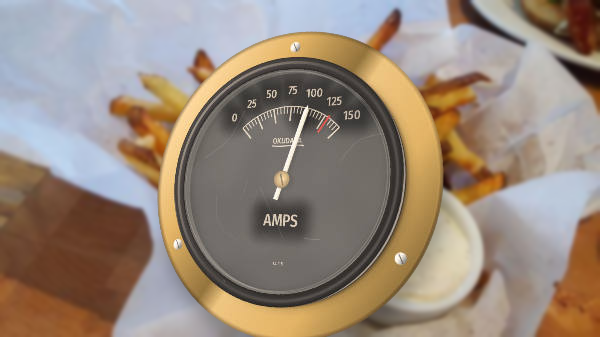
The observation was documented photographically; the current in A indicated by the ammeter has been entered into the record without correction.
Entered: 100 A
